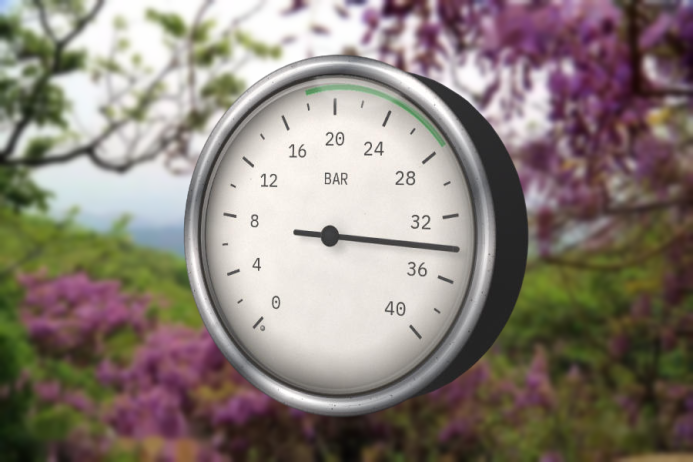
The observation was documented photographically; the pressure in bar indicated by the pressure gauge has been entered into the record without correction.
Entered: 34 bar
